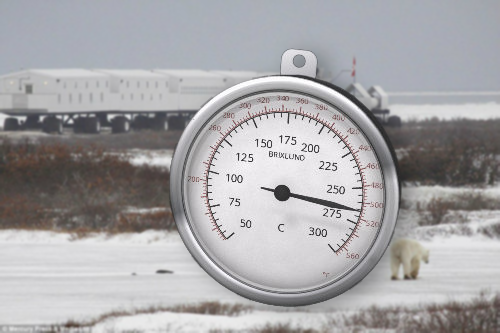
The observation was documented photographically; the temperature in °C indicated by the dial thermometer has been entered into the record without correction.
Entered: 265 °C
